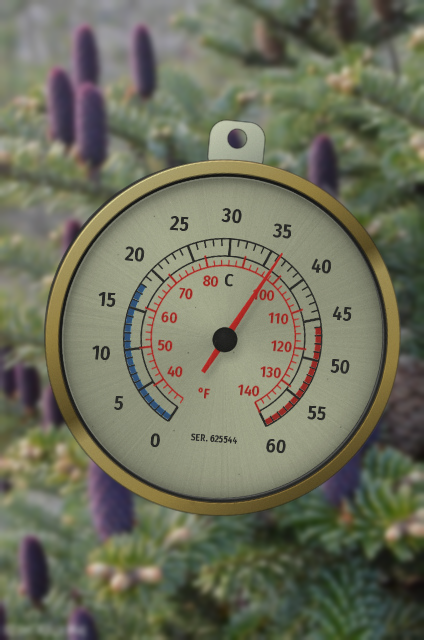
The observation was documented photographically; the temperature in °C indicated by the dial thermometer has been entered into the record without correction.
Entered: 36 °C
